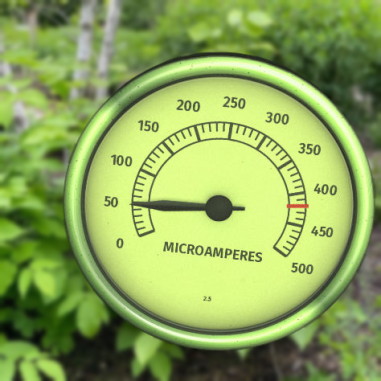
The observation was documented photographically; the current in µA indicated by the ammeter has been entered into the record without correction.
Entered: 50 µA
